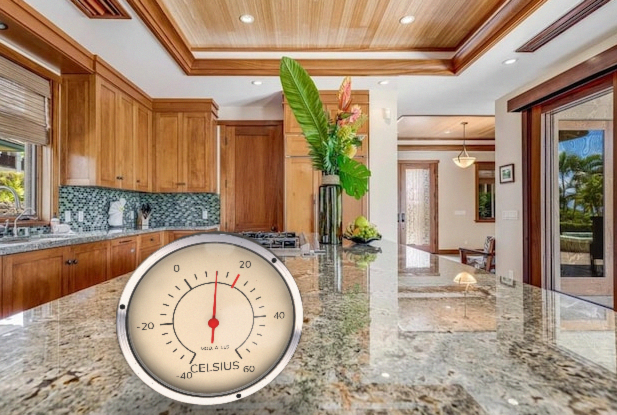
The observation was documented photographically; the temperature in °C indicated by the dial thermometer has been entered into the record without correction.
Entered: 12 °C
